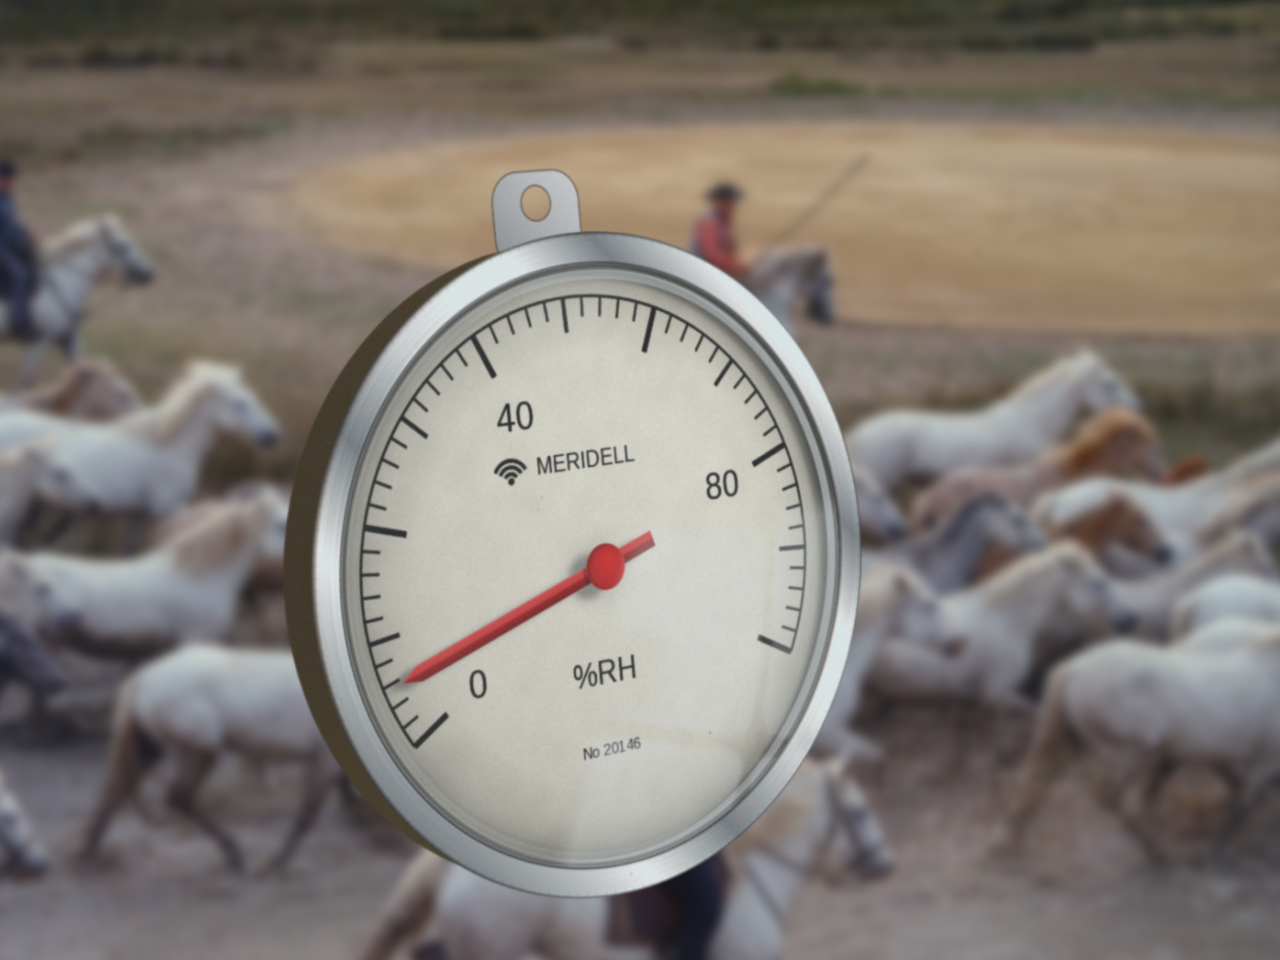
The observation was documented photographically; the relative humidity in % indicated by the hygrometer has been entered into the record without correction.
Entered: 6 %
